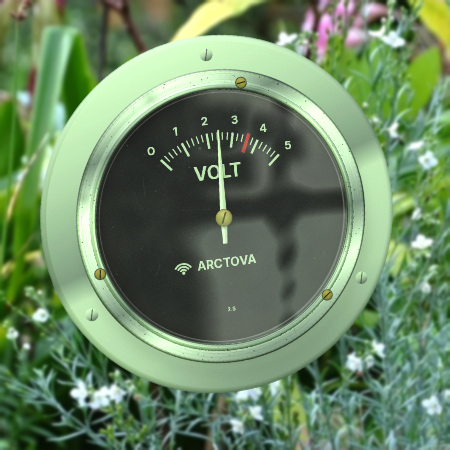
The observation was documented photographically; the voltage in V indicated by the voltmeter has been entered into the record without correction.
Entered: 2.4 V
